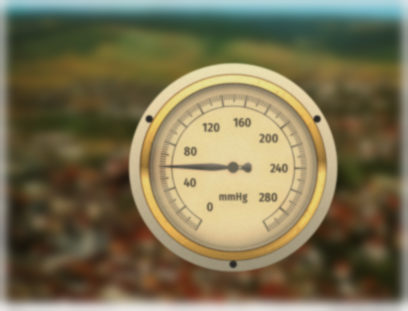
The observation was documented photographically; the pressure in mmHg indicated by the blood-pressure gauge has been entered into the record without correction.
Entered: 60 mmHg
